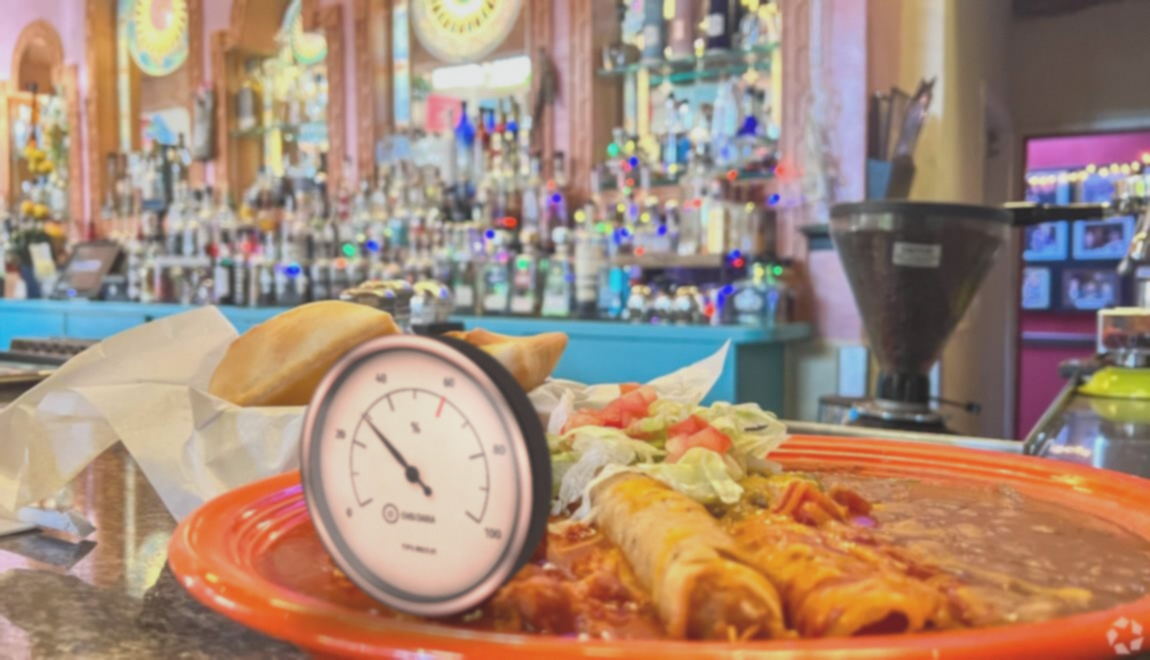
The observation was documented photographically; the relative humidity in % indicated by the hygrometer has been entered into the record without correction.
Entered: 30 %
